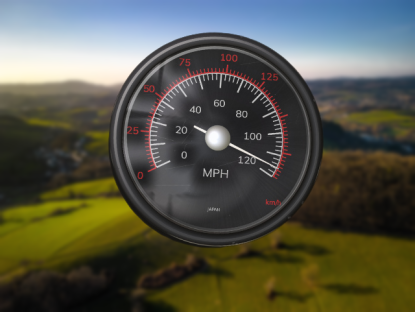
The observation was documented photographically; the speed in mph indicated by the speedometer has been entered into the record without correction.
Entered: 116 mph
